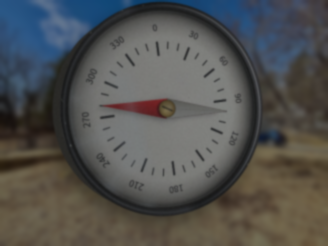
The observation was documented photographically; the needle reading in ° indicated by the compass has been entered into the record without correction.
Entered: 280 °
